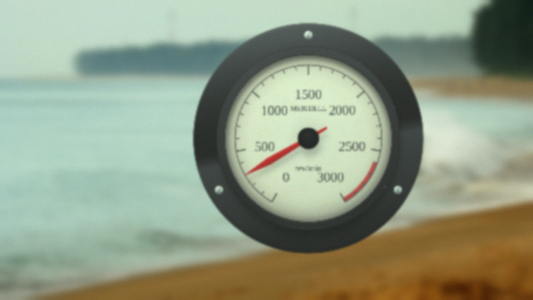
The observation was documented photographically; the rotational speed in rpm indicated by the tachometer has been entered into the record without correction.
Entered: 300 rpm
